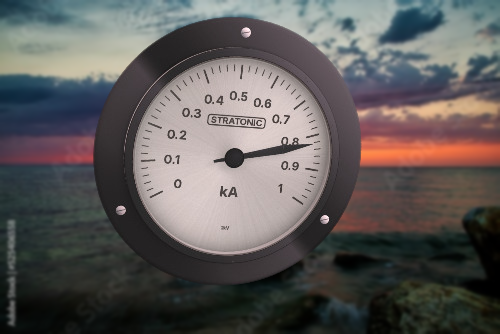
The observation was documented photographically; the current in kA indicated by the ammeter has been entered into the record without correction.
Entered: 0.82 kA
